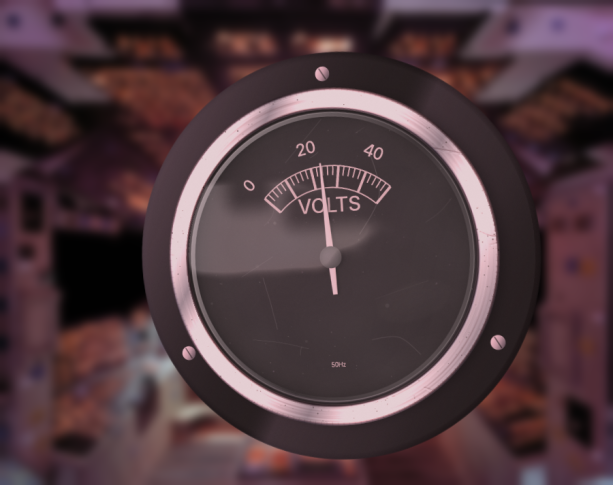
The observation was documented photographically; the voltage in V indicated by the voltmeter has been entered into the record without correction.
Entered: 24 V
